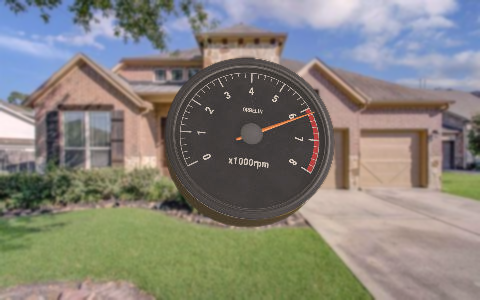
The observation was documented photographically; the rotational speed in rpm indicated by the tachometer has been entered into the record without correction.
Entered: 6200 rpm
